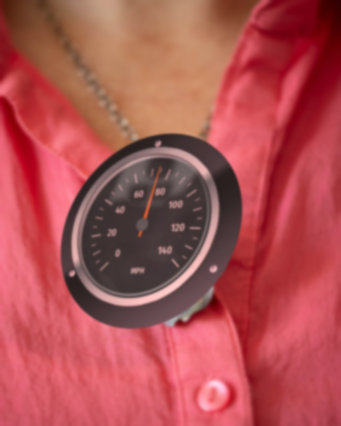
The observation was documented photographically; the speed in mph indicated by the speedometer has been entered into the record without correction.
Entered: 75 mph
